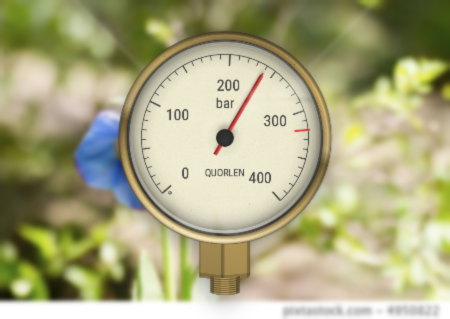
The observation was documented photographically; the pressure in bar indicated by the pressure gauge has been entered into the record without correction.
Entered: 240 bar
